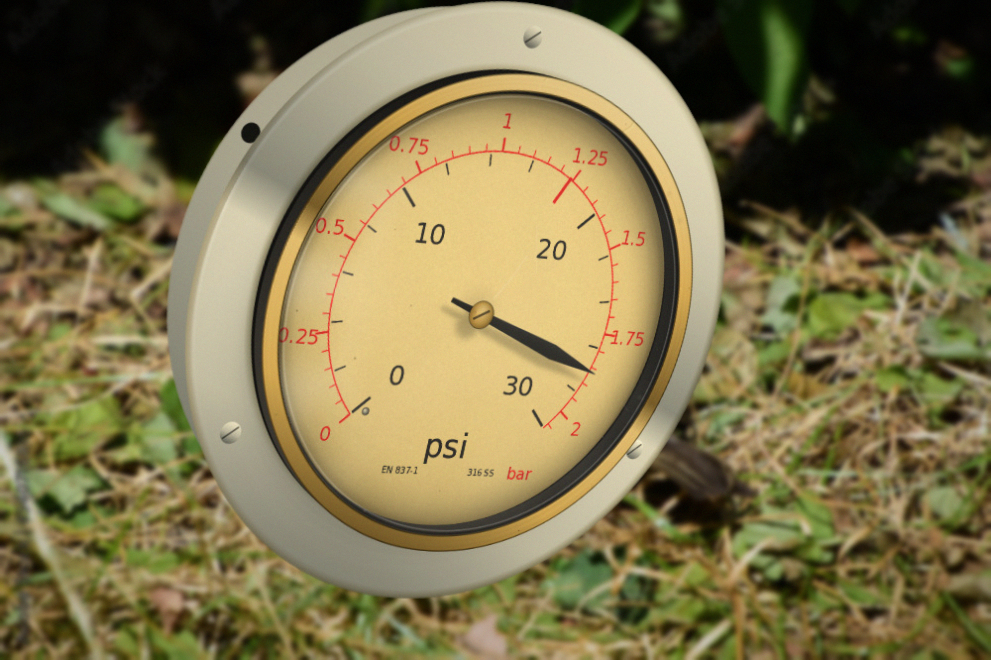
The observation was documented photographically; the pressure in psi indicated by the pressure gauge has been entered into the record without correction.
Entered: 27 psi
